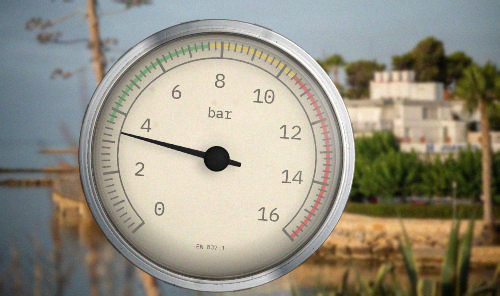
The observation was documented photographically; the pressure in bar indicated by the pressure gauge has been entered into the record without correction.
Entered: 3.4 bar
